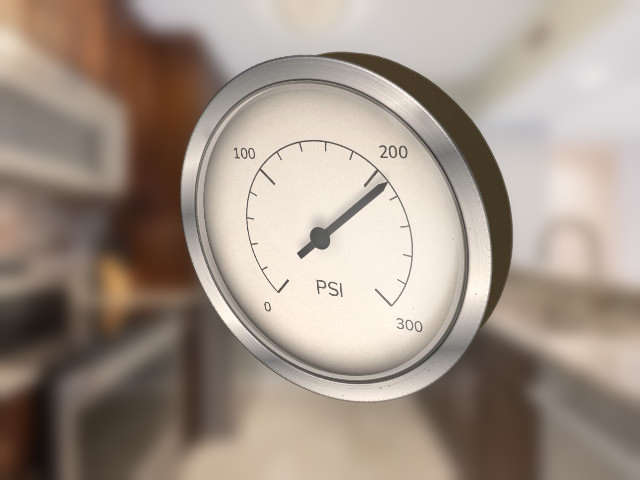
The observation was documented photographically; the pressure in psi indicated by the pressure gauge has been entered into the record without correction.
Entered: 210 psi
